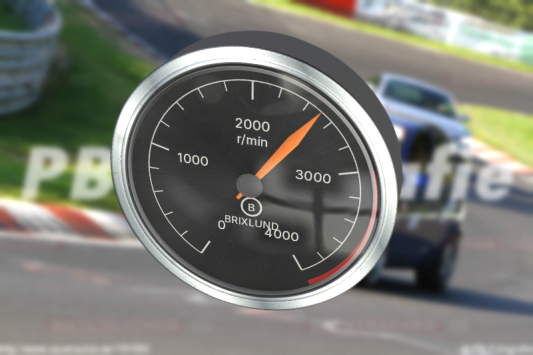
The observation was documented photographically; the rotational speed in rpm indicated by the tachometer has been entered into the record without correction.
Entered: 2500 rpm
